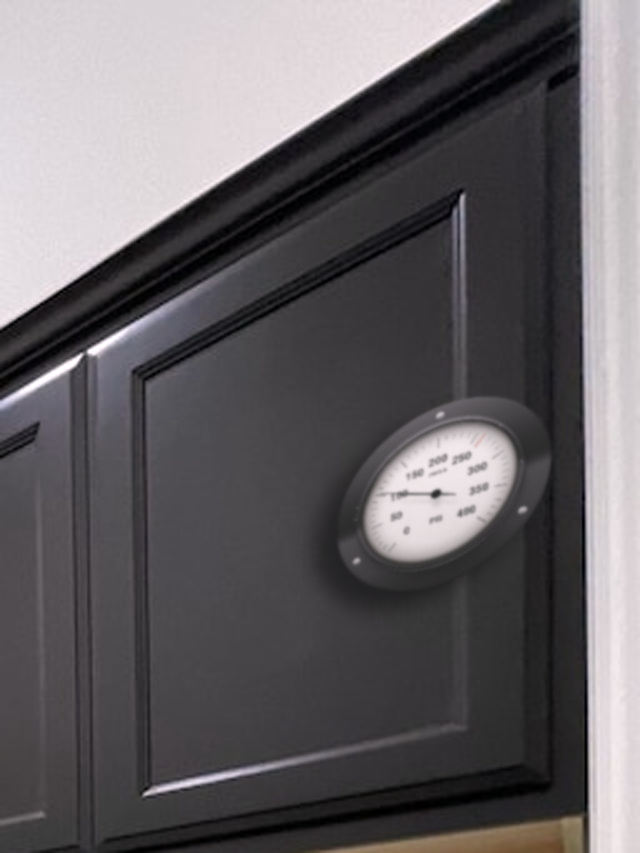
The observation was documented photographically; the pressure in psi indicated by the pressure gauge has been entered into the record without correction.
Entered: 100 psi
